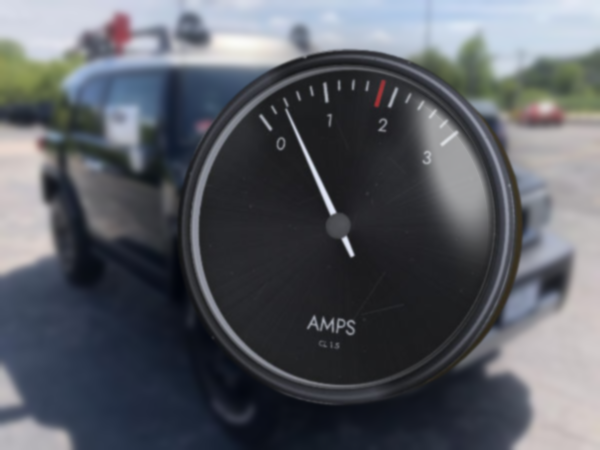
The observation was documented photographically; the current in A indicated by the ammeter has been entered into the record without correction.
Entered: 0.4 A
